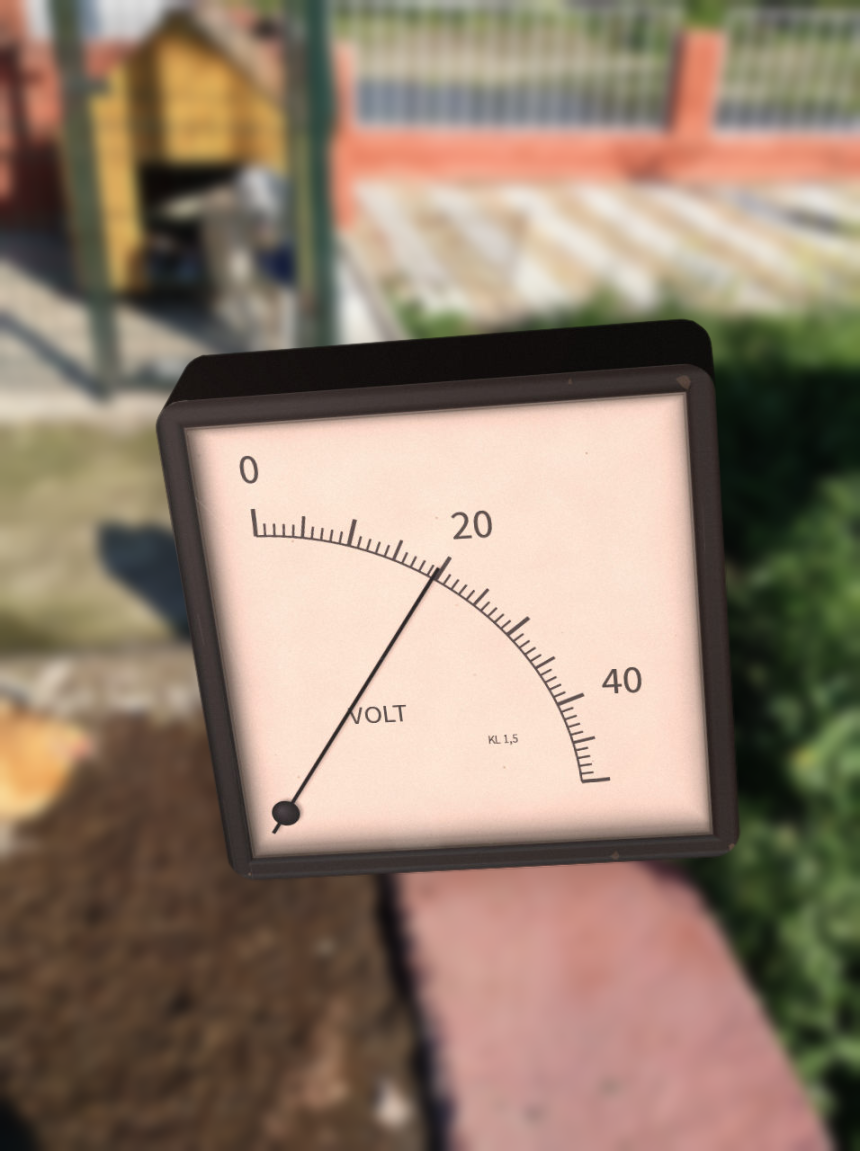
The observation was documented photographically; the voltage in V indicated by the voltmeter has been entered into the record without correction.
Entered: 19.5 V
